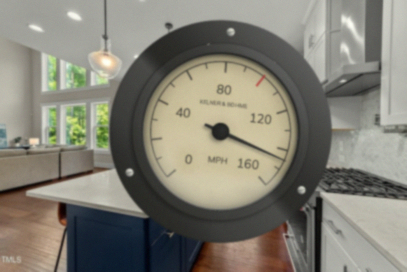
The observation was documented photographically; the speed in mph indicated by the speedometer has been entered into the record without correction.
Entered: 145 mph
